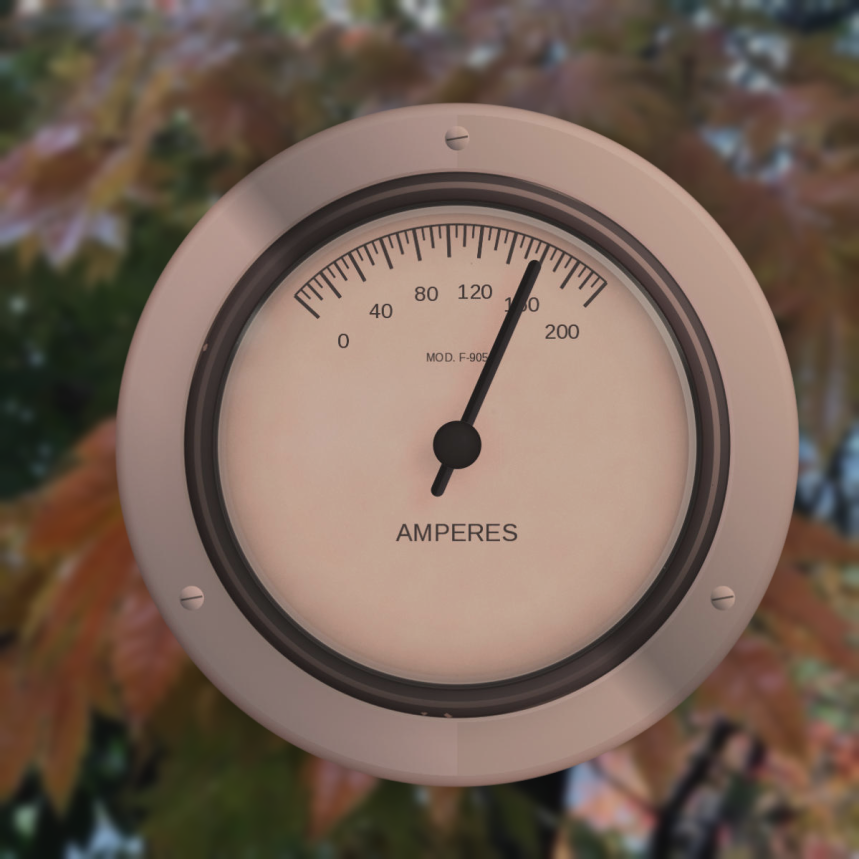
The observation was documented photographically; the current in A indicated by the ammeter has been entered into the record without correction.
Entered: 157.5 A
